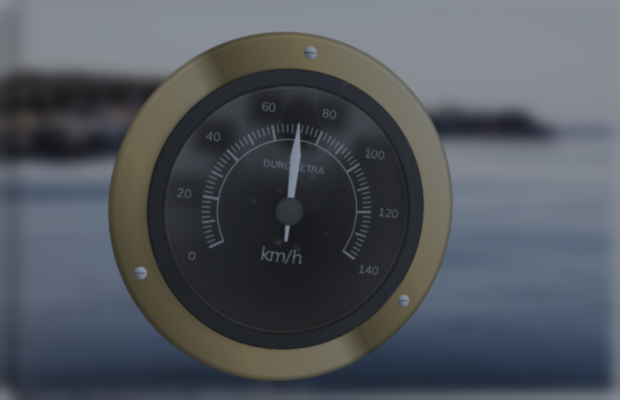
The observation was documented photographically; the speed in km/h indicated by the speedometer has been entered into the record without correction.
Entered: 70 km/h
